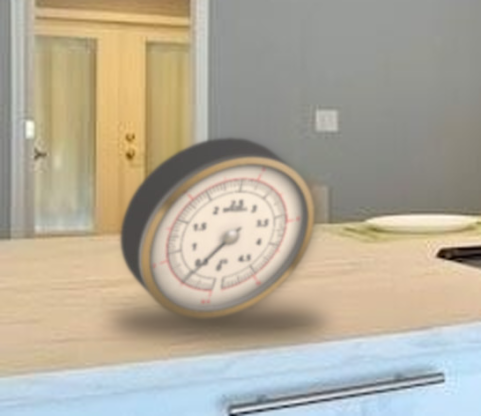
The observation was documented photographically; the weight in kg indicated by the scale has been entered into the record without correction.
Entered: 0.5 kg
